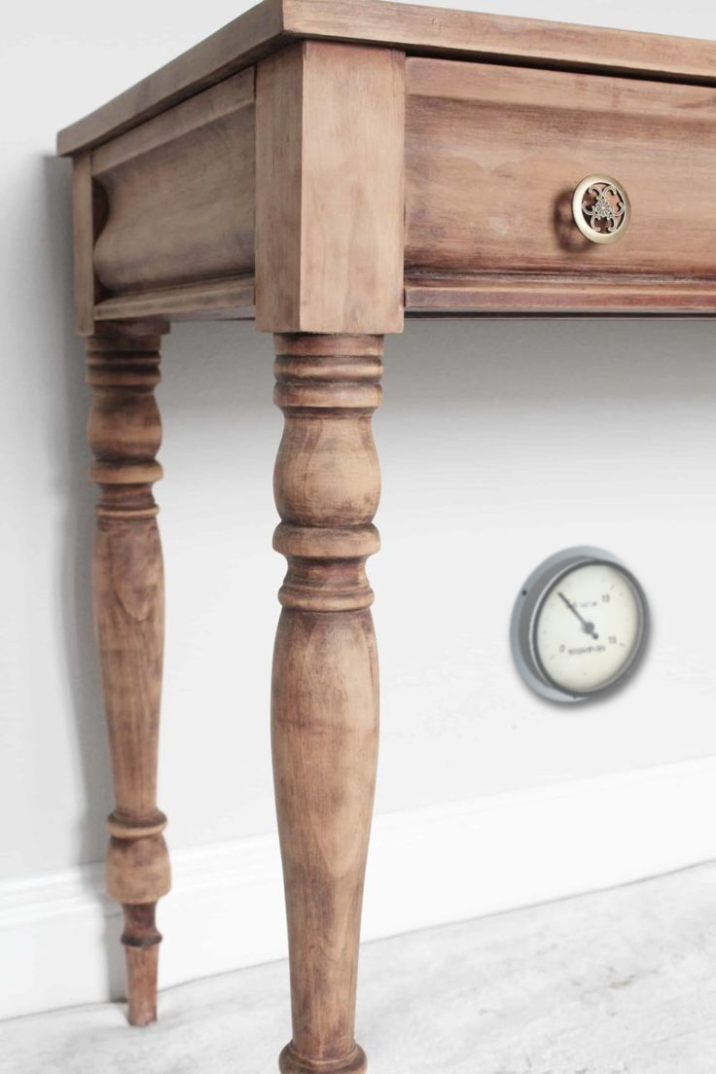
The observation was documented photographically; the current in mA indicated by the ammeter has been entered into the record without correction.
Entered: 5 mA
